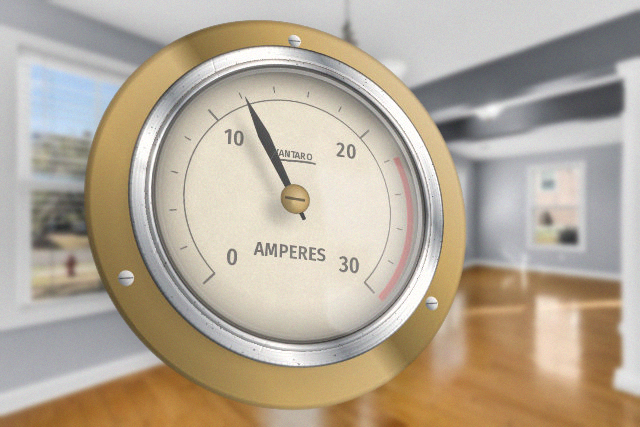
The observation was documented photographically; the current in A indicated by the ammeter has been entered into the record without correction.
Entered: 12 A
